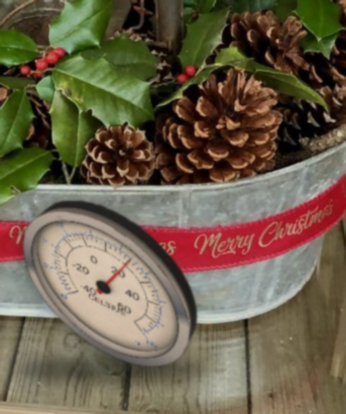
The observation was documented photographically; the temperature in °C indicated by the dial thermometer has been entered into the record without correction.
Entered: 20 °C
